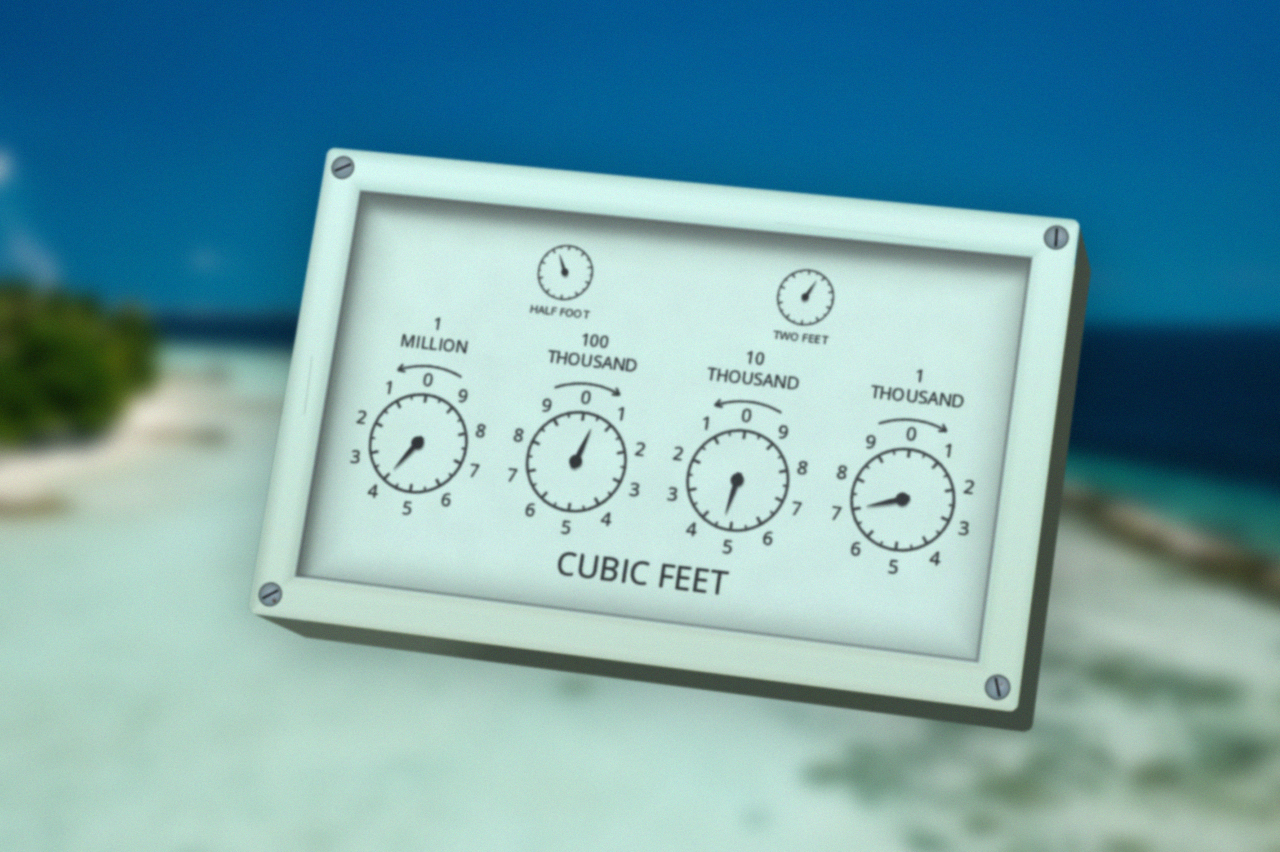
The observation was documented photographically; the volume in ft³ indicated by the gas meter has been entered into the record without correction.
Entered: 404700 ft³
